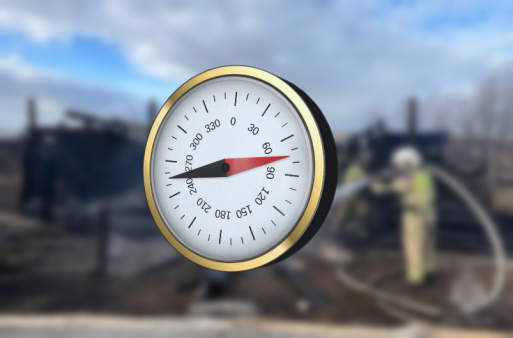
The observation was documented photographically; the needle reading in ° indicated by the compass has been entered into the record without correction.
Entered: 75 °
